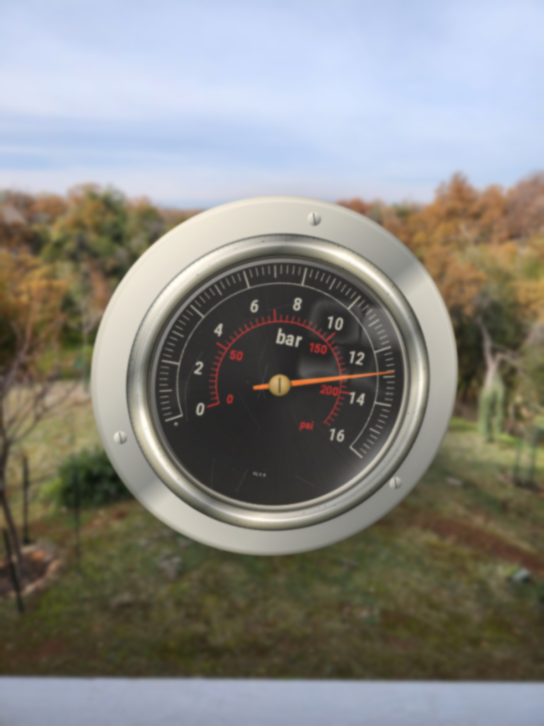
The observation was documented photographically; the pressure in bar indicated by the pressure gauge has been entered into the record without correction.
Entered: 12.8 bar
